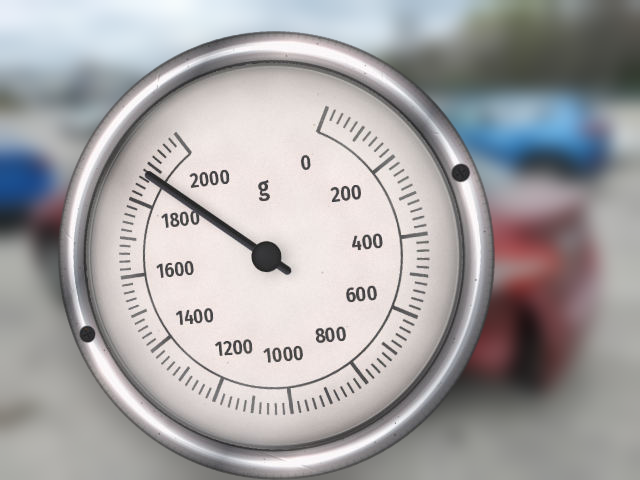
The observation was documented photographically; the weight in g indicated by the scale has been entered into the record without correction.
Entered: 1880 g
